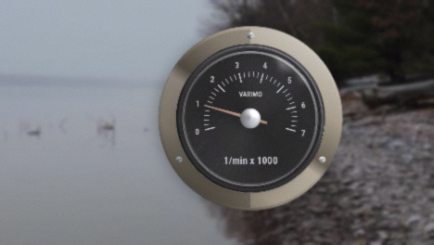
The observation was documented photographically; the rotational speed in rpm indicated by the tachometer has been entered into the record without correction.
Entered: 1000 rpm
